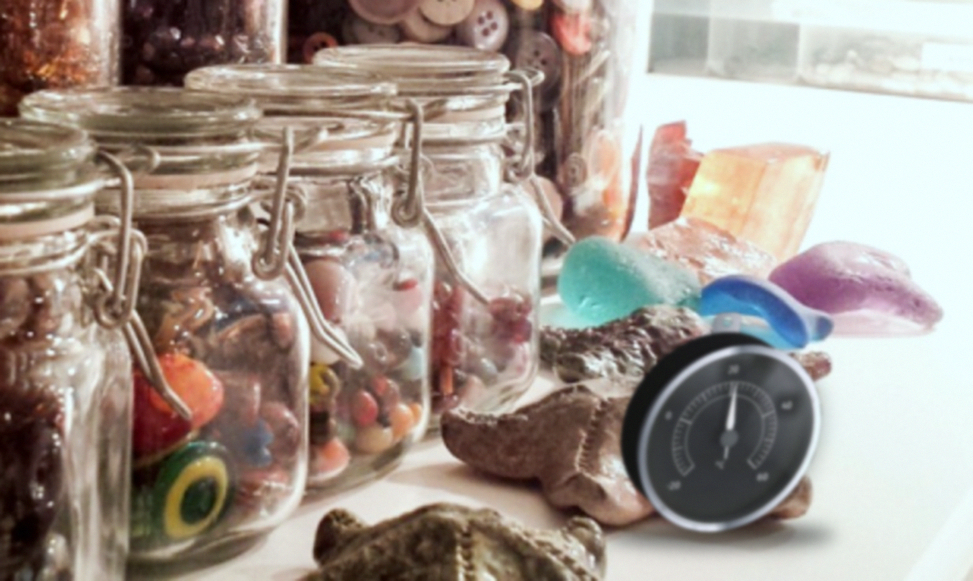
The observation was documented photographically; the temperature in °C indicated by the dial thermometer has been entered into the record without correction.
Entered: 20 °C
